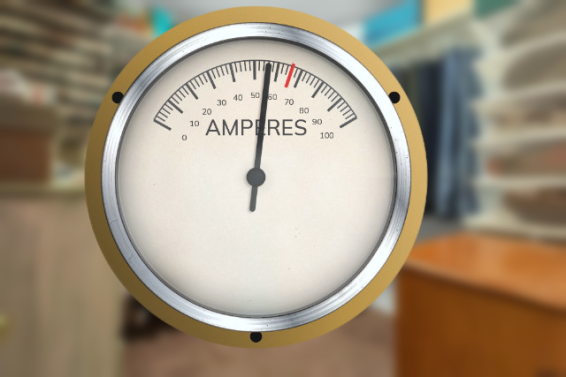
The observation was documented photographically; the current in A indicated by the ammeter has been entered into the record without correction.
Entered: 56 A
